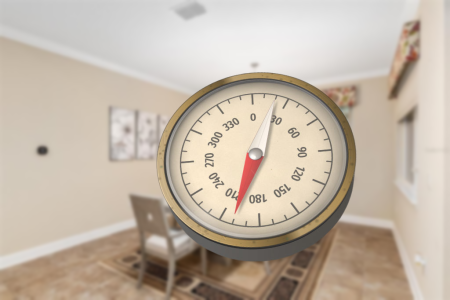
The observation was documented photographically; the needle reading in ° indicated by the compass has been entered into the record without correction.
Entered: 200 °
